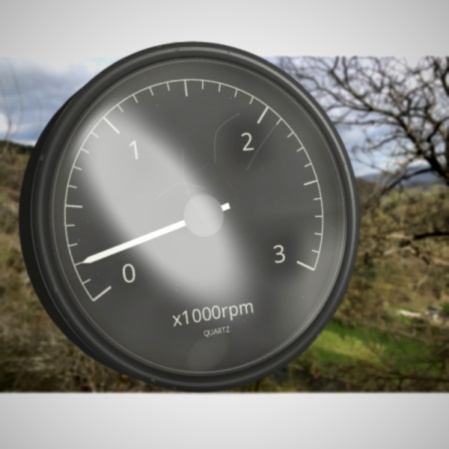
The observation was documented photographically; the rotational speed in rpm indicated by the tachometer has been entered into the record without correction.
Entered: 200 rpm
